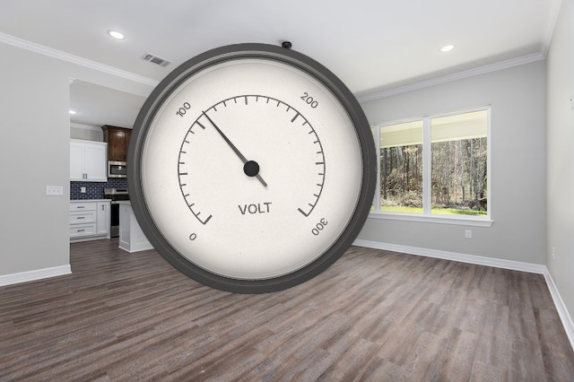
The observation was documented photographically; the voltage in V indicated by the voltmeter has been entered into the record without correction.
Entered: 110 V
